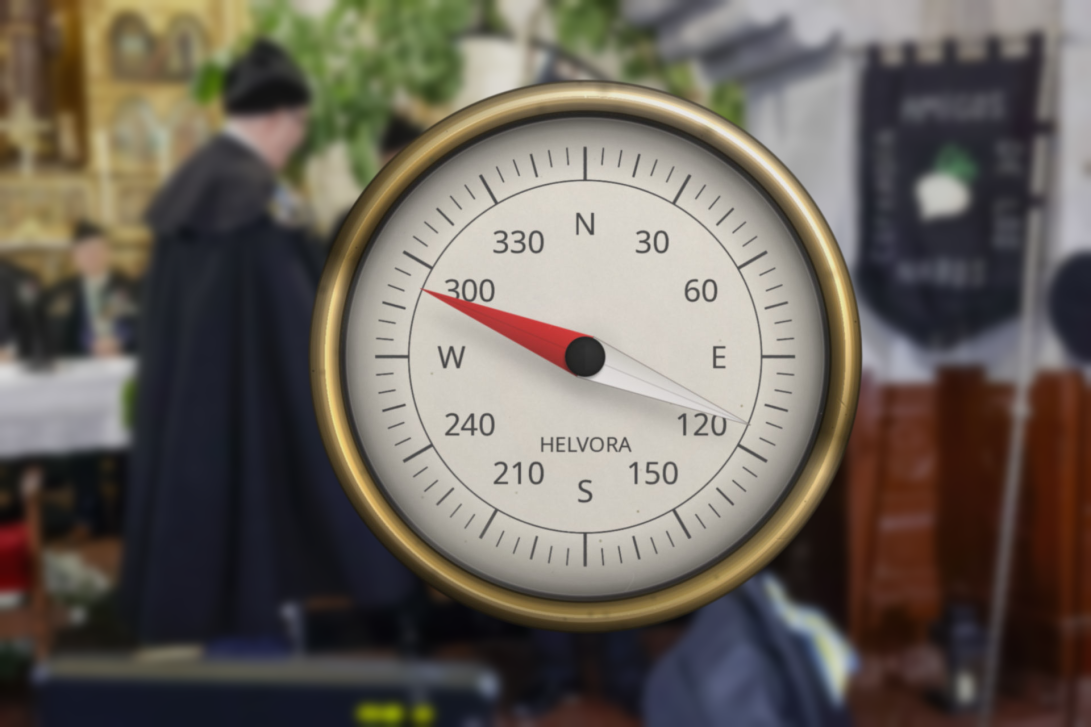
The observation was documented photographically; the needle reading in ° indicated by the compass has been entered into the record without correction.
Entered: 292.5 °
